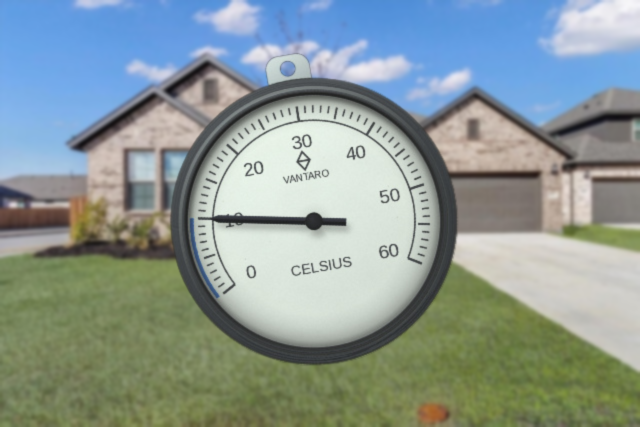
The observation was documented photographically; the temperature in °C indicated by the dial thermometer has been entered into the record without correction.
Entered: 10 °C
